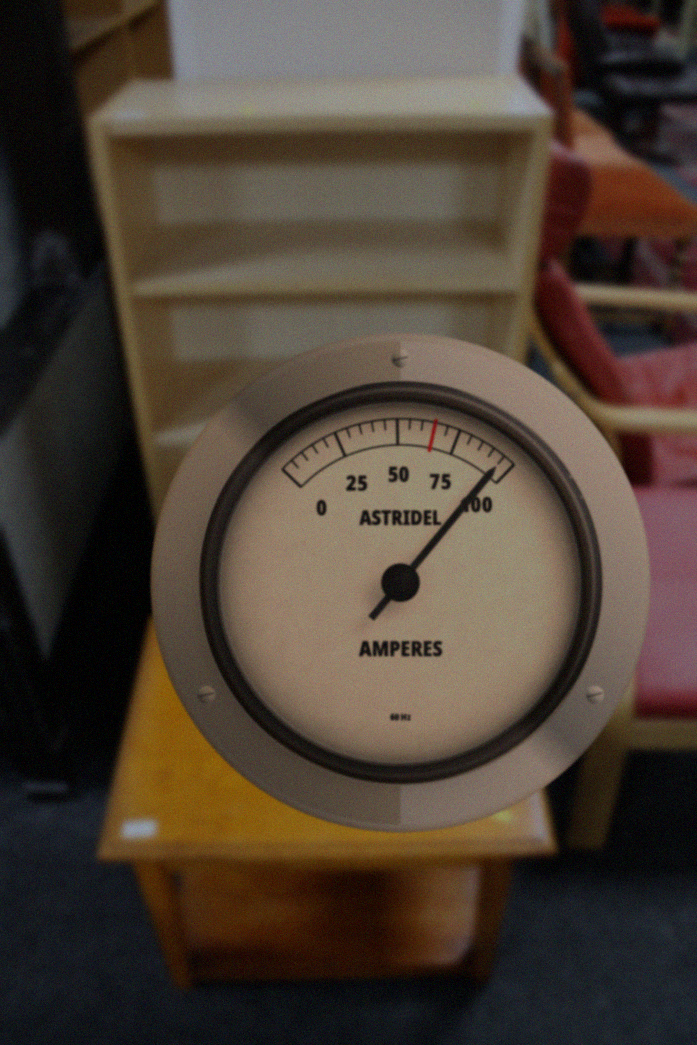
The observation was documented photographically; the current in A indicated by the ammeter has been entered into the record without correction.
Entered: 95 A
